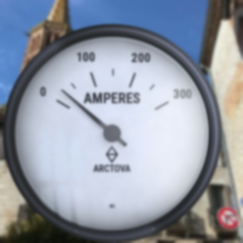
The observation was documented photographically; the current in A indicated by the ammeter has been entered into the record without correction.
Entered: 25 A
